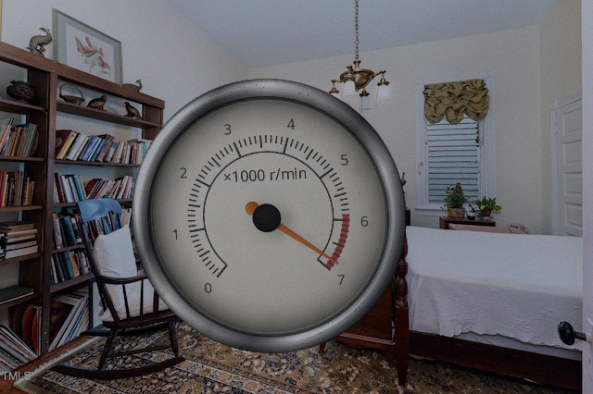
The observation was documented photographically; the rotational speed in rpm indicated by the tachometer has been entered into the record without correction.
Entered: 6800 rpm
